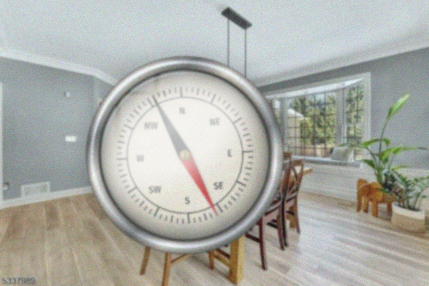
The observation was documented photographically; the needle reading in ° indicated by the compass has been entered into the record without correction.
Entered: 155 °
